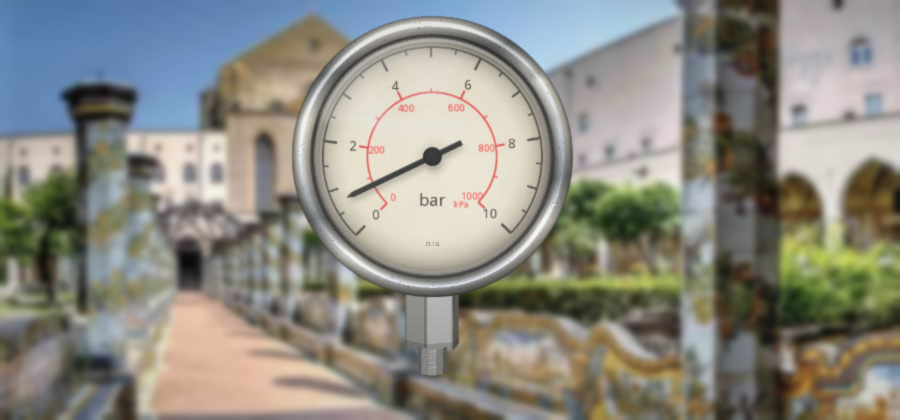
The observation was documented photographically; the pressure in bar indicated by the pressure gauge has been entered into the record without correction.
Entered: 0.75 bar
